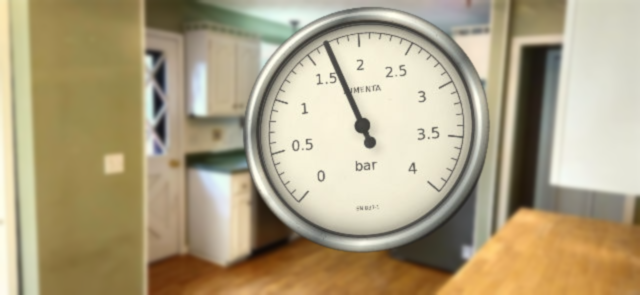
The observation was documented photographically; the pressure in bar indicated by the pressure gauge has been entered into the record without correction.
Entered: 1.7 bar
